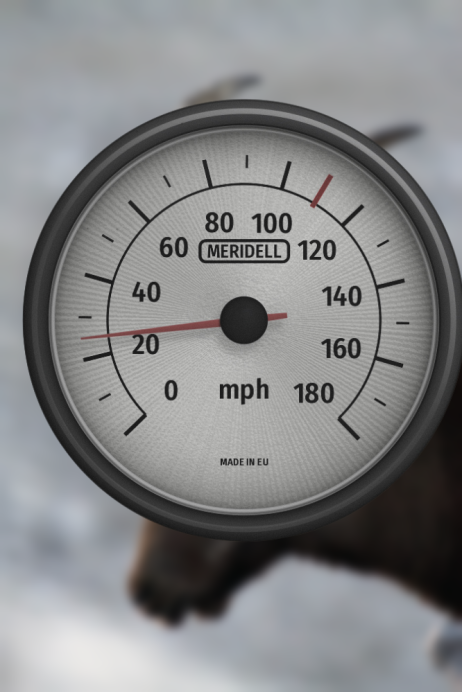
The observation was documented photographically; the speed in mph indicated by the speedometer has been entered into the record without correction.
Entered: 25 mph
